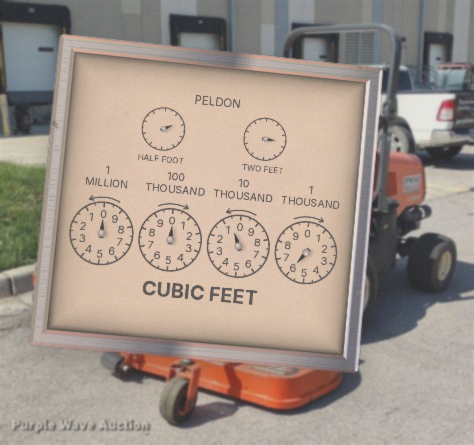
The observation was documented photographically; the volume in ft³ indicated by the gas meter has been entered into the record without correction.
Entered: 600 ft³
